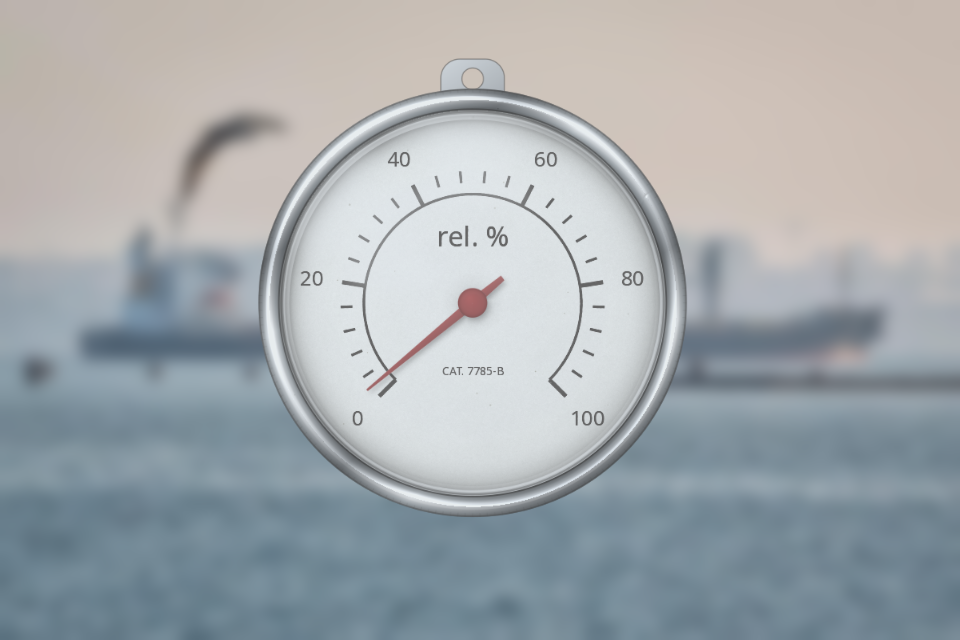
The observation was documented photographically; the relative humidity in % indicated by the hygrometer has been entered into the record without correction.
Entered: 2 %
